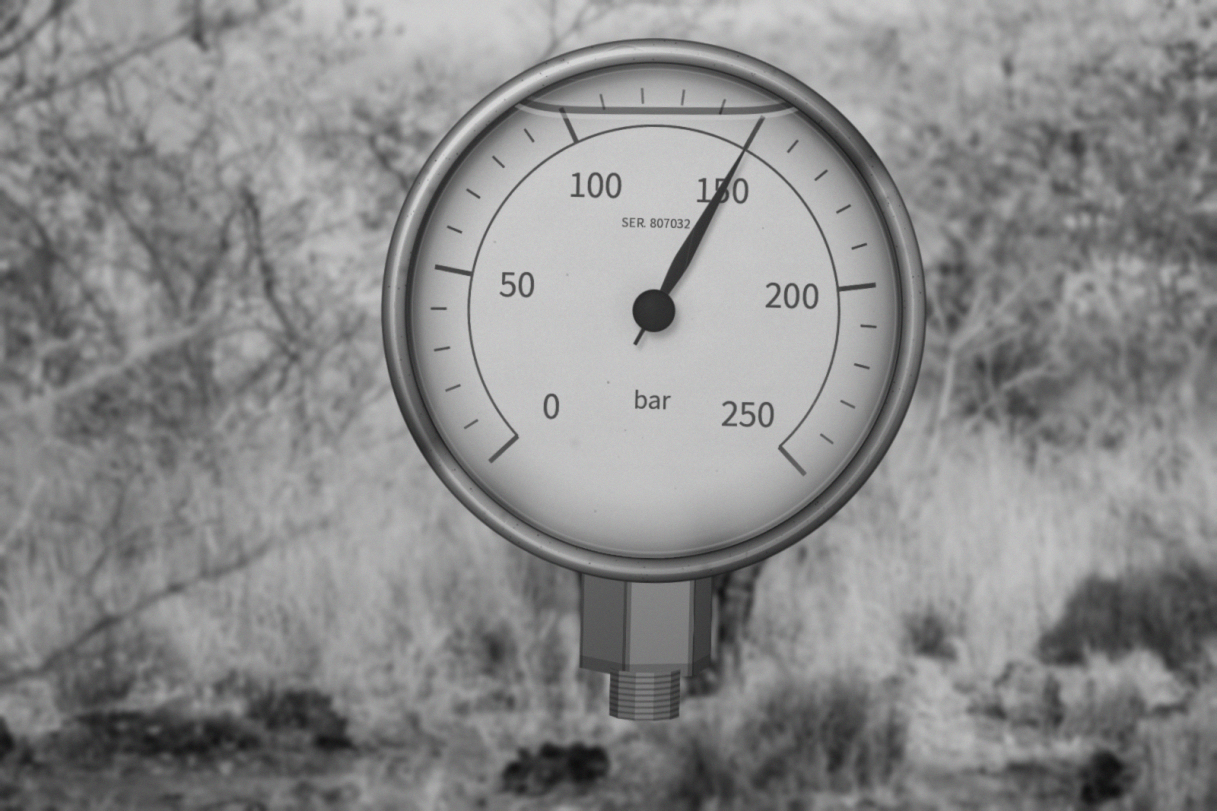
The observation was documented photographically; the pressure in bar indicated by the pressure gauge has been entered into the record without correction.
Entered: 150 bar
